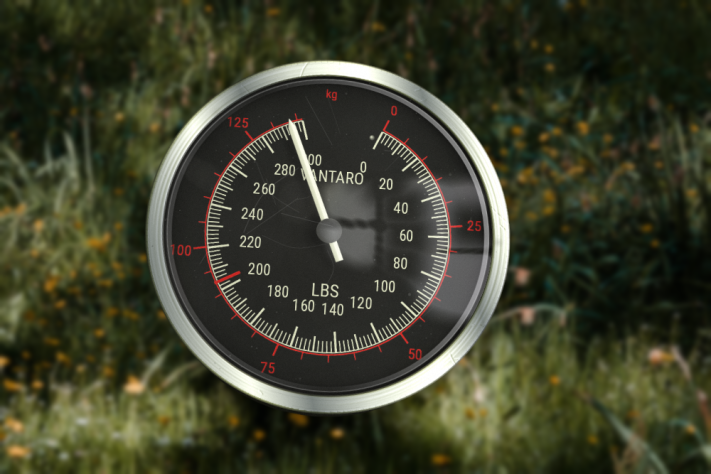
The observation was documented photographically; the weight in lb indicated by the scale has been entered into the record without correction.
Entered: 294 lb
